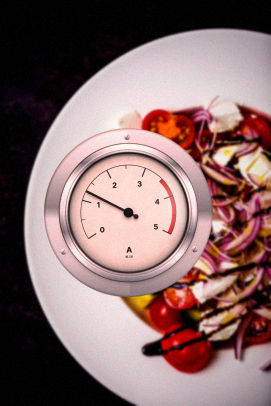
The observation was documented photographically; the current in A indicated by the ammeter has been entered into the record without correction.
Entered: 1.25 A
